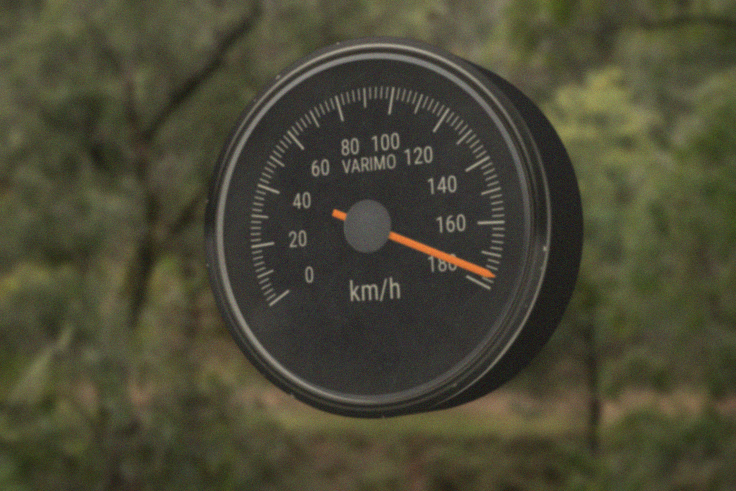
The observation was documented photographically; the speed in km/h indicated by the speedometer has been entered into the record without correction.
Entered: 176 km/h
